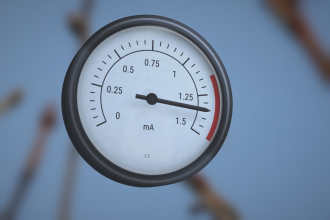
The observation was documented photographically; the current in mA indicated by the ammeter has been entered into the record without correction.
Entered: 1.35 mA
